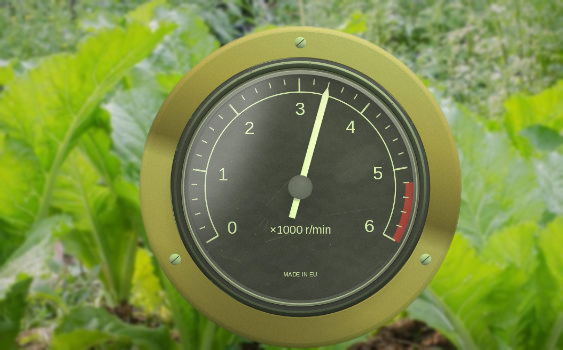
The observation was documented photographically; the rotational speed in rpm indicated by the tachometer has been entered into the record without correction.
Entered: 3400 rpm
